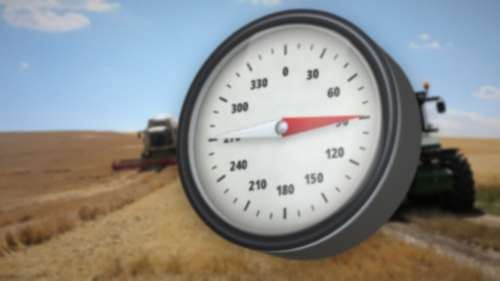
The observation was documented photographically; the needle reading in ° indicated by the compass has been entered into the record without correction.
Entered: 90 °
